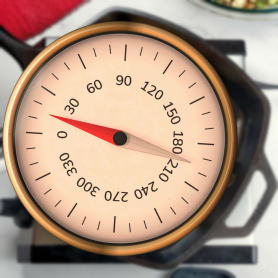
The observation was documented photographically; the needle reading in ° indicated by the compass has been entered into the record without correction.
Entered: 15 °
